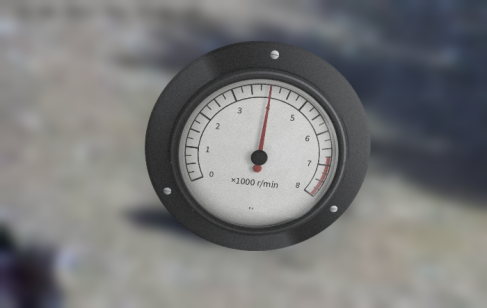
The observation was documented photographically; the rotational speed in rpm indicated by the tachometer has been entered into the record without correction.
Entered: 4000 rpm
